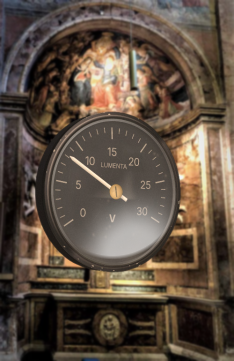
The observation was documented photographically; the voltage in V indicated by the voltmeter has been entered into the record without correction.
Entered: 8 V
